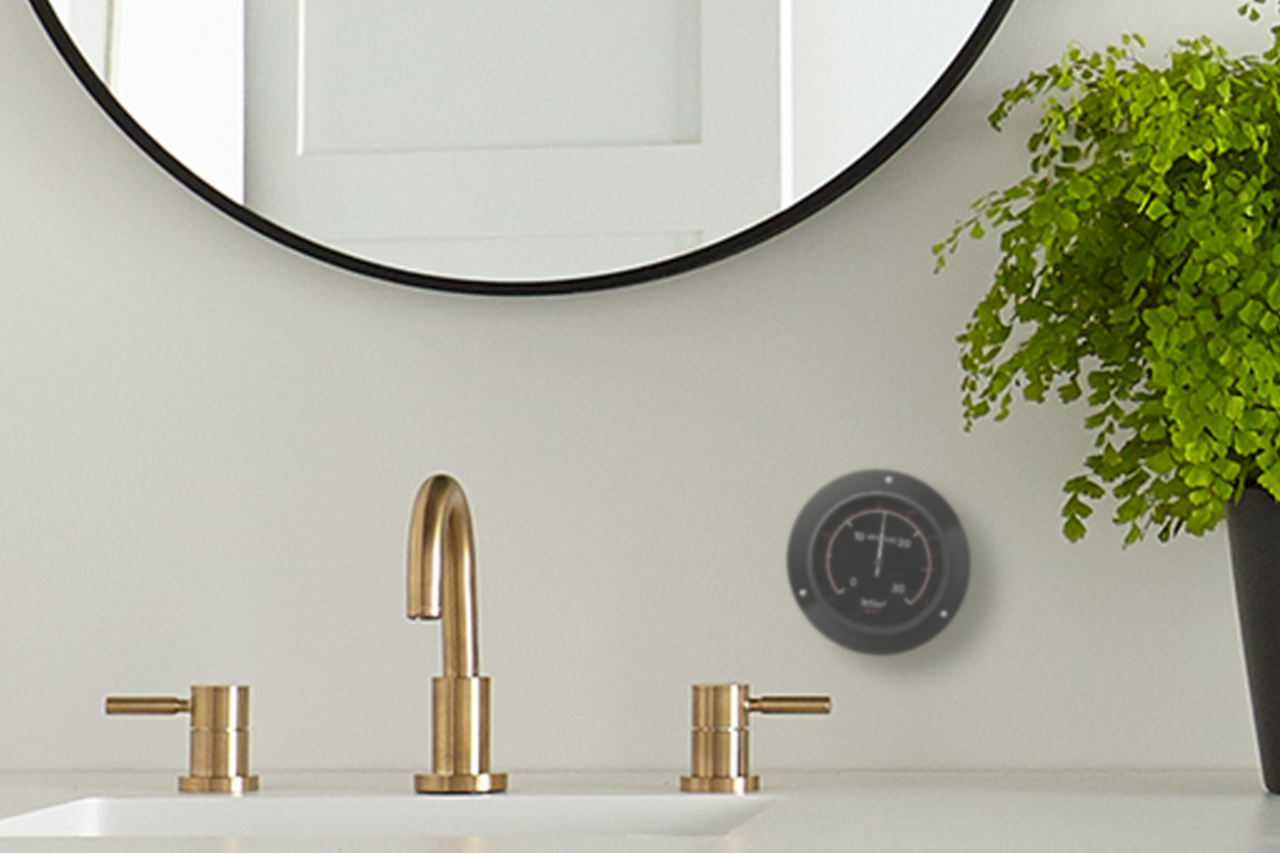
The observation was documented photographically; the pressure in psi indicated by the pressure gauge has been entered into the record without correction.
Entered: 15 psi
